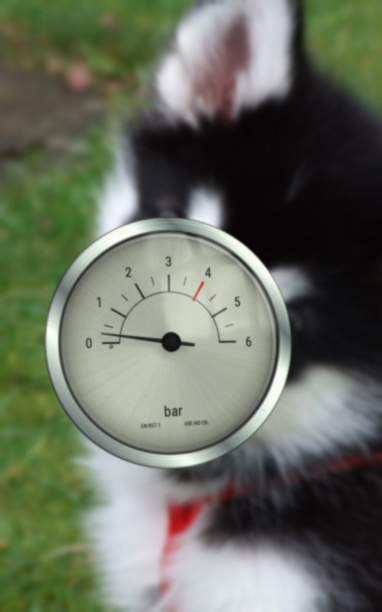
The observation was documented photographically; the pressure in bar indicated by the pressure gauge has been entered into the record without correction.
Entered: 0.25 bar
